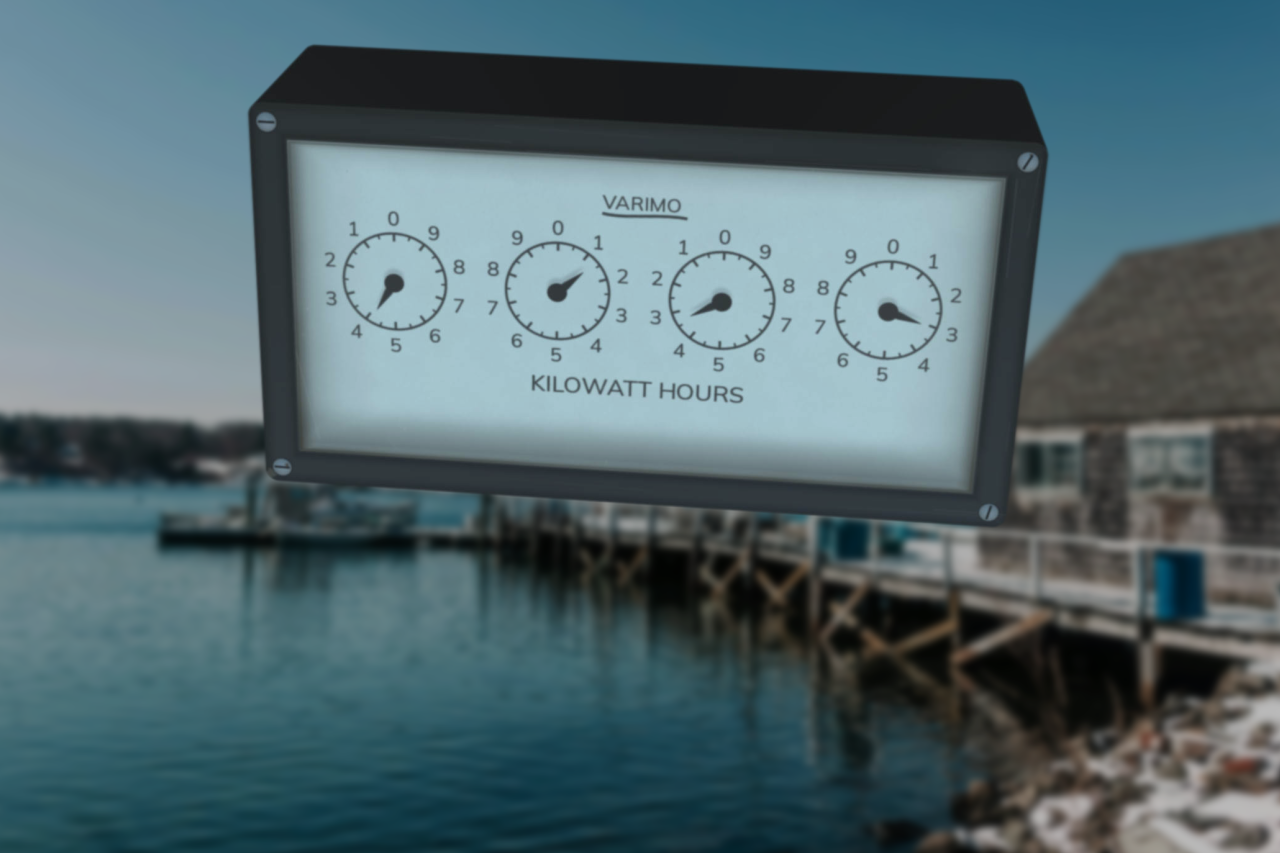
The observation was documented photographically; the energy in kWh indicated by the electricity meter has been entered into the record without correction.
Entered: 4133 kWh
